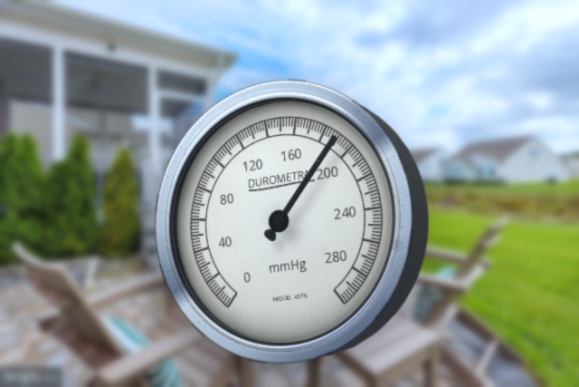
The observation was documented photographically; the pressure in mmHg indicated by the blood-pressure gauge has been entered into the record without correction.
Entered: 190 mmHg
